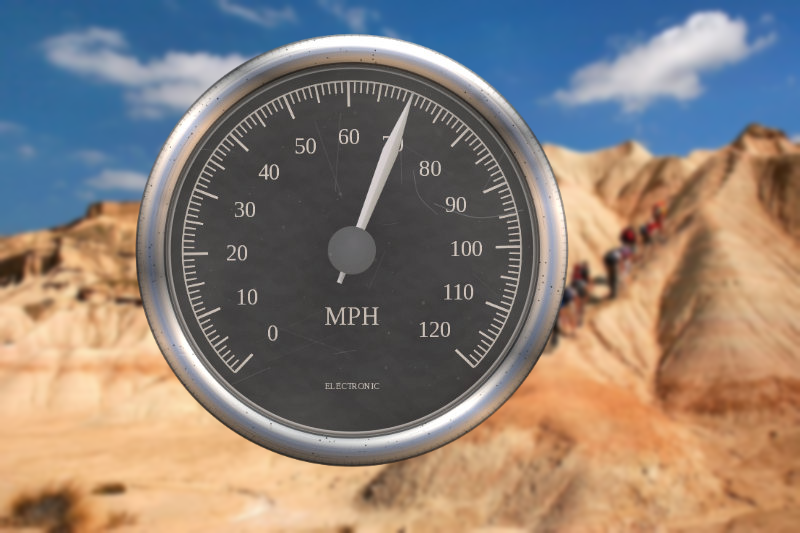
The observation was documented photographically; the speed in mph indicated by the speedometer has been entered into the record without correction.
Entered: 70 mph
